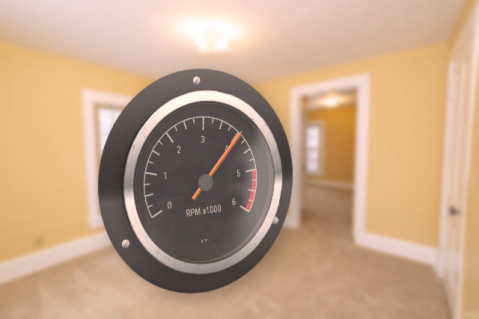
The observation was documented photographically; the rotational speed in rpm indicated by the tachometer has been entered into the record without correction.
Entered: 4000 rpm
